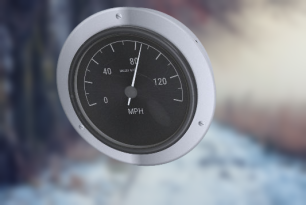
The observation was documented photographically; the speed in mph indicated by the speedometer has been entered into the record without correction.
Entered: 85 mph
